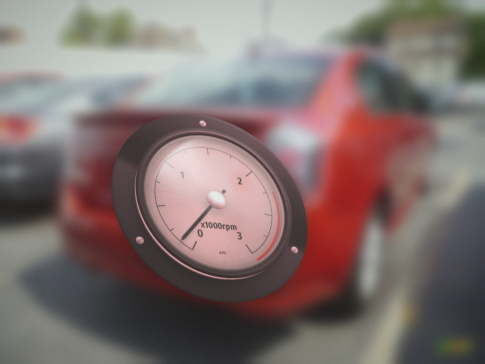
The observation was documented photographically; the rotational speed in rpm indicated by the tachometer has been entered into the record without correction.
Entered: 125 rpm
